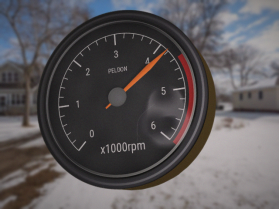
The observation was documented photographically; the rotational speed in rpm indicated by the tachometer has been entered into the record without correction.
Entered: 4200 rpm
